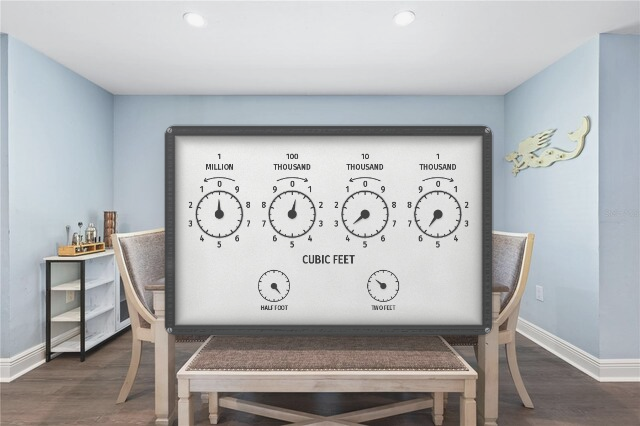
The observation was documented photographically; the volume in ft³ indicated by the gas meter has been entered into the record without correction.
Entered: 3600 ft³
